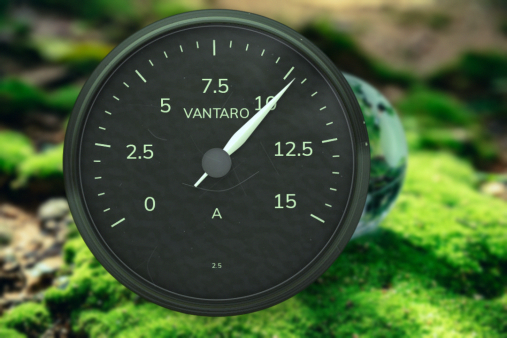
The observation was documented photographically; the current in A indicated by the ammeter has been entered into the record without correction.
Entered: 10.25 A
